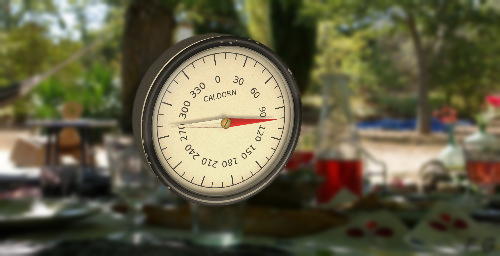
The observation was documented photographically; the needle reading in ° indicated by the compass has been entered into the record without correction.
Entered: 100 °
